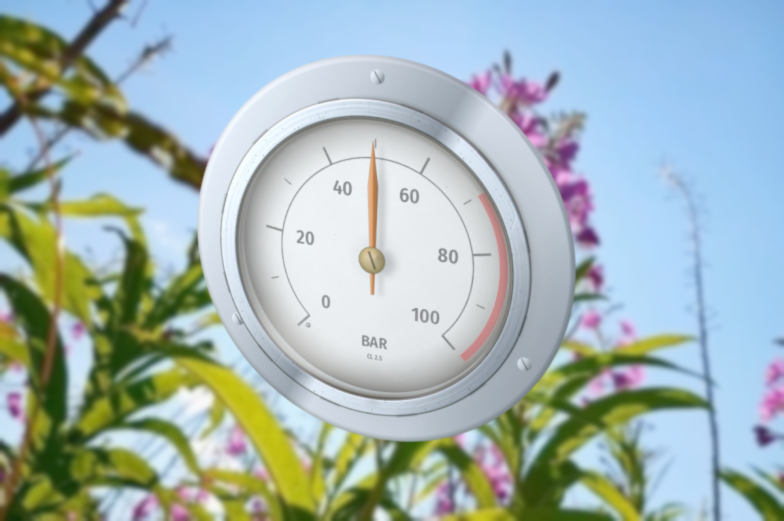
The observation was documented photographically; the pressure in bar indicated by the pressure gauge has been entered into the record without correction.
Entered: 50 bar
